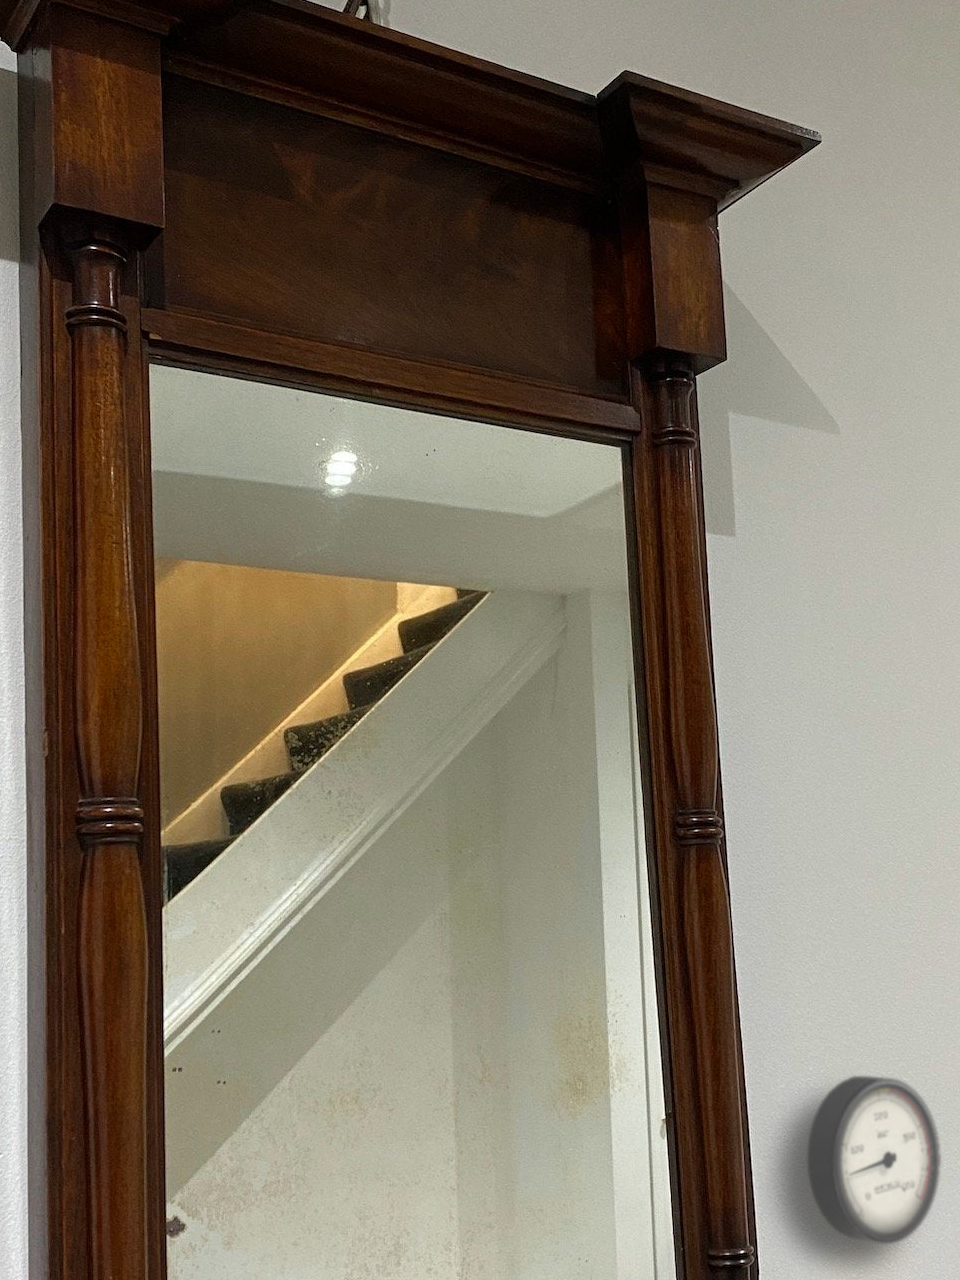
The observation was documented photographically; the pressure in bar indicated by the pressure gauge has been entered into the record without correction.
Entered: 60 bar
